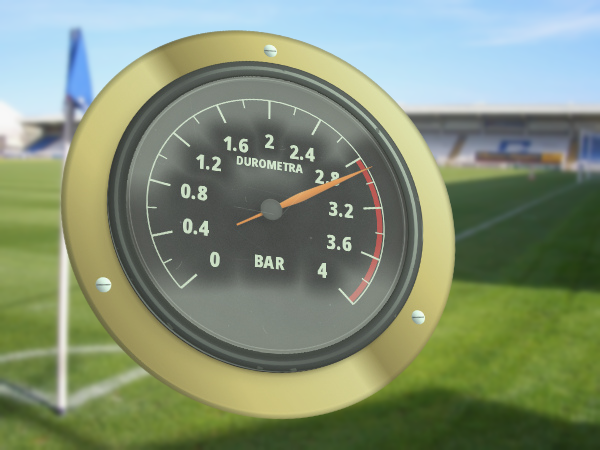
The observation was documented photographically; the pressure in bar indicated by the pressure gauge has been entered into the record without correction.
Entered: 2.9 bar
